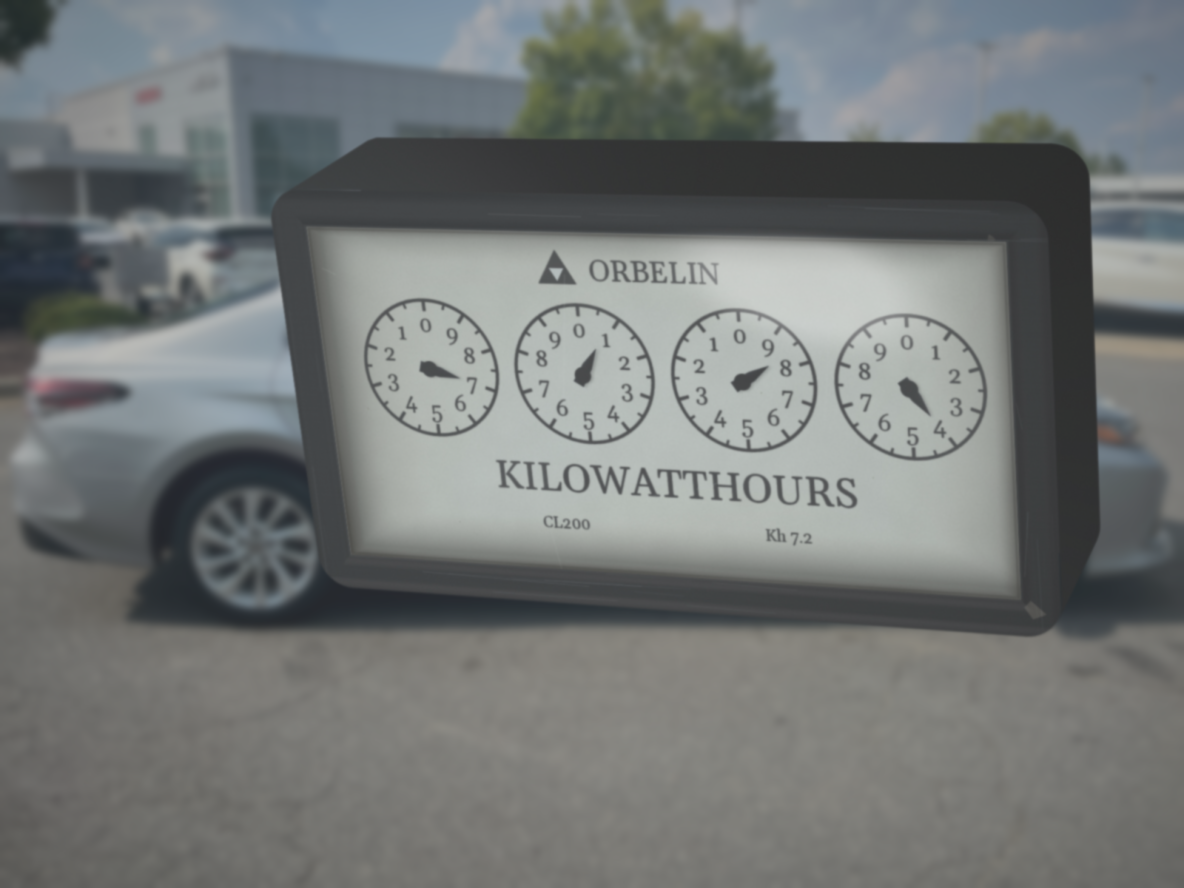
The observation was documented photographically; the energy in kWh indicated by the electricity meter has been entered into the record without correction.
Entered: 7084 kWh
